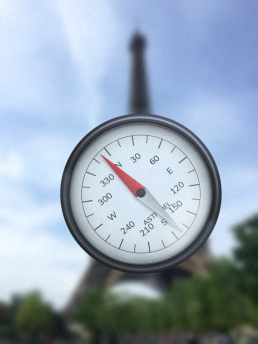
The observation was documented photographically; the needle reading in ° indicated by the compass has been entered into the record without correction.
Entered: 352.5 °
